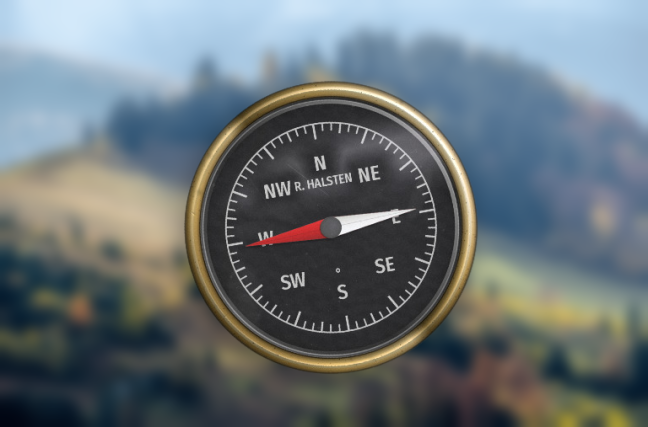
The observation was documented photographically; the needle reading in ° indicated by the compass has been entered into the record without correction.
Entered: 267.5 °
